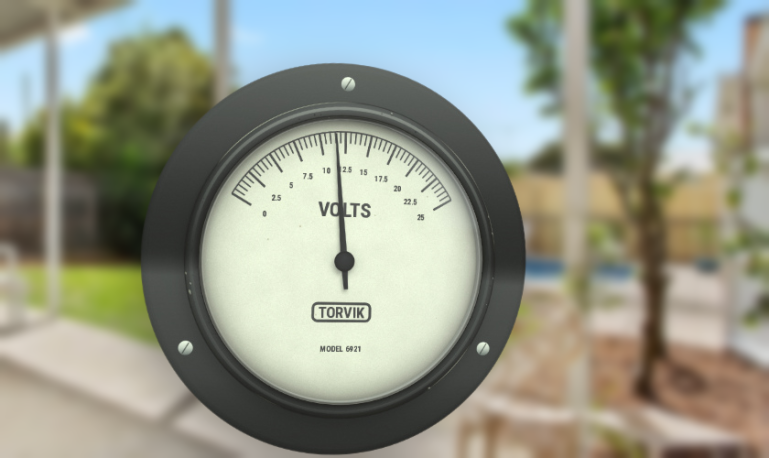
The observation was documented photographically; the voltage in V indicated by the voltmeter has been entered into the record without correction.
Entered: 11.5 V
